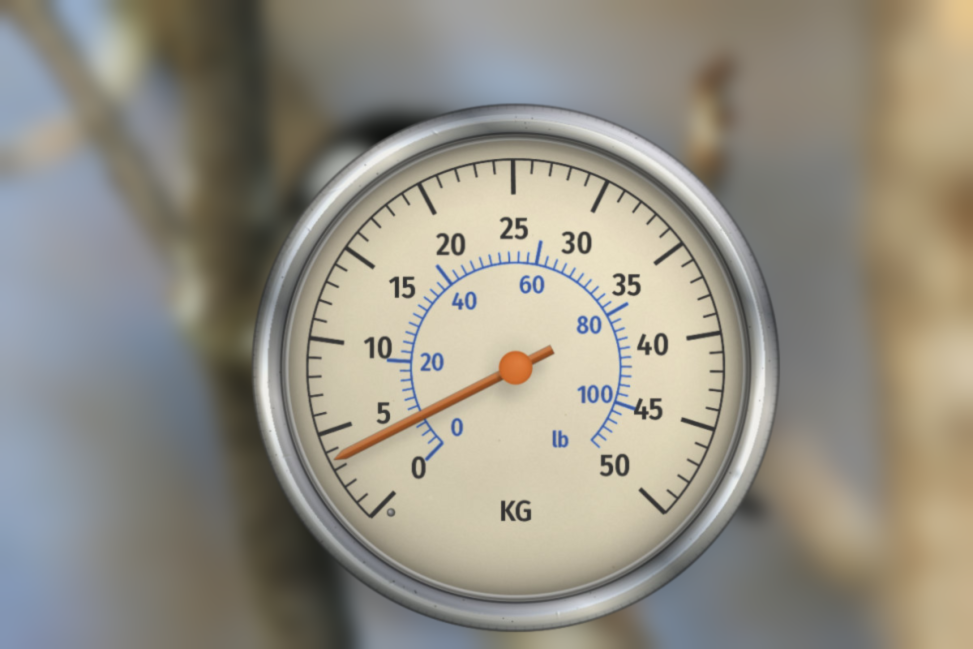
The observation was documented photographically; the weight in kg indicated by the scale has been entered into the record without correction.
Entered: 3.5 kg
